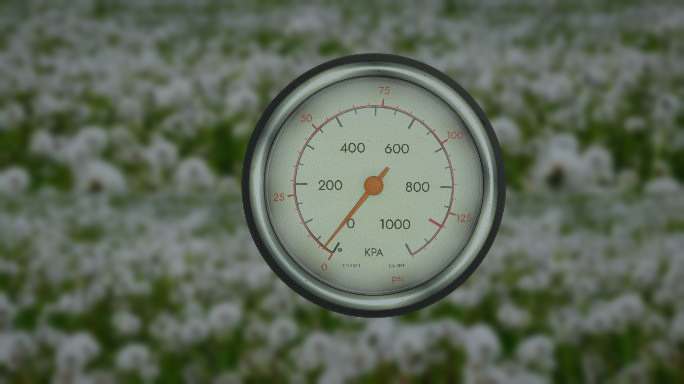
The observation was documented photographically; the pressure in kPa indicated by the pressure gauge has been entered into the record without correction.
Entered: 25 kPa
